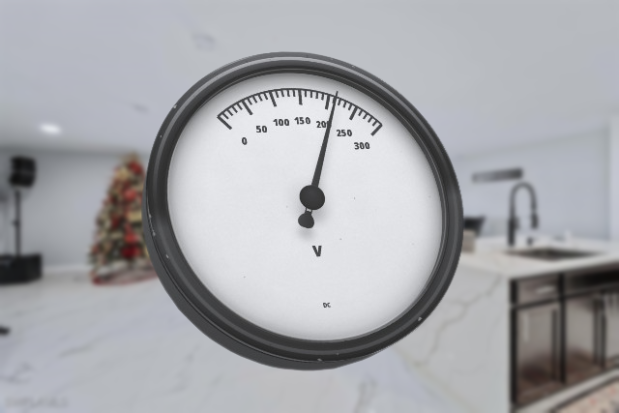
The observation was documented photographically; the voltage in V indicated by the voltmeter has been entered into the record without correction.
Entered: 210 V
